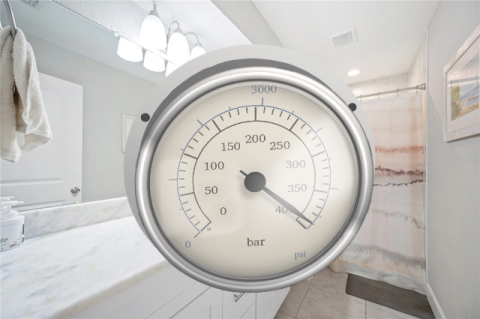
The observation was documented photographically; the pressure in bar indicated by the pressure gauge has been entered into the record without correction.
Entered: 390 bar
